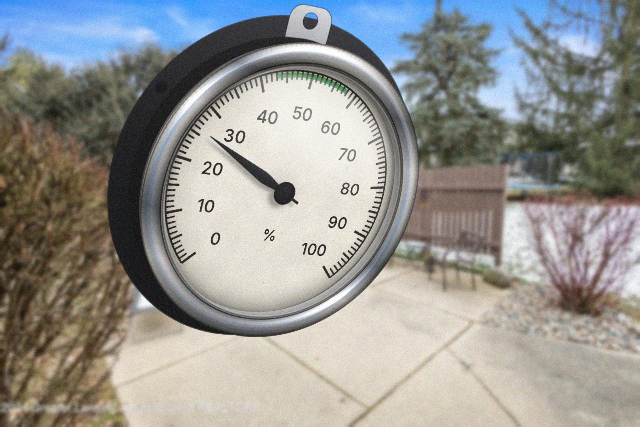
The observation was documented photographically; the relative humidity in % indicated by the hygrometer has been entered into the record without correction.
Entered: 26 %
